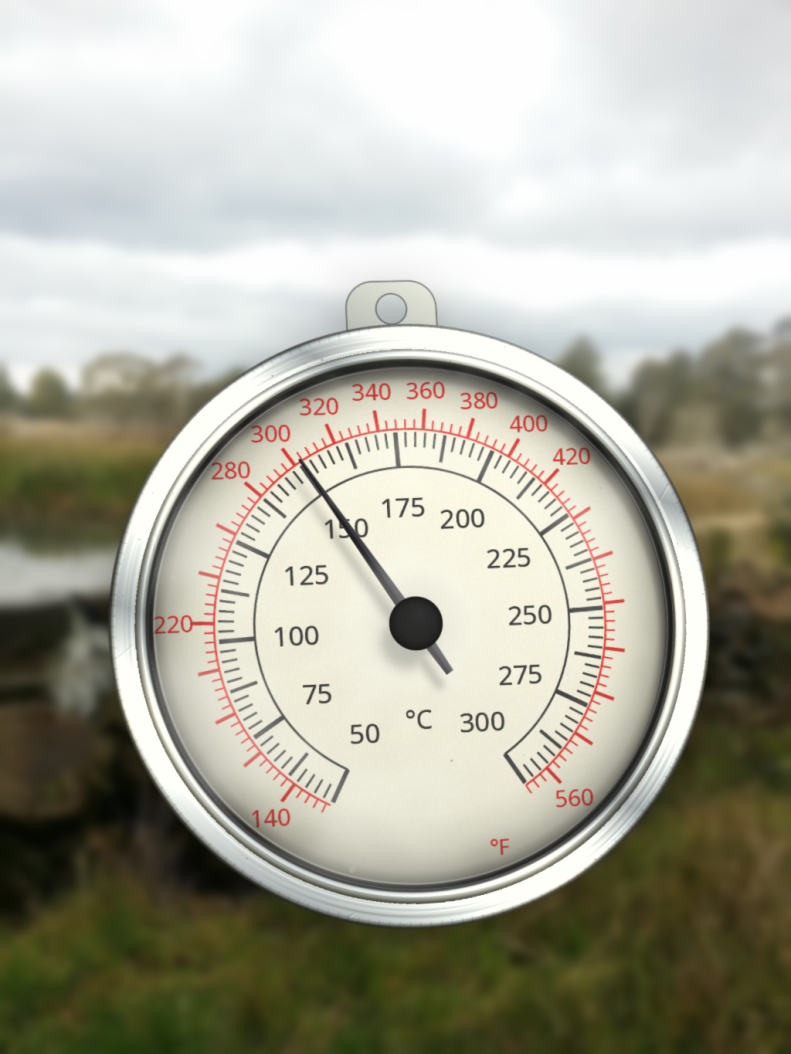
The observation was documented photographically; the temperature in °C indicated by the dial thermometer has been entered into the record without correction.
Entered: 150 °C
